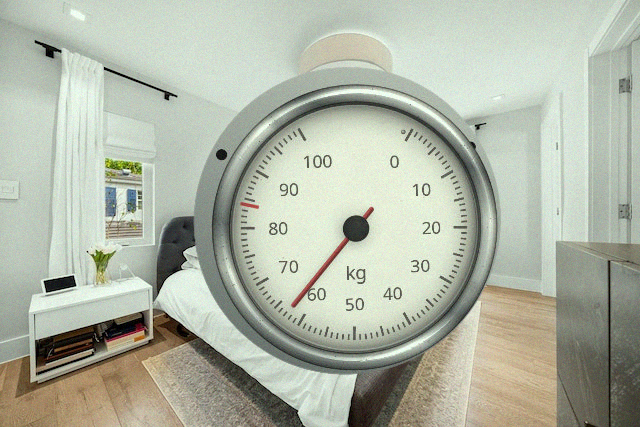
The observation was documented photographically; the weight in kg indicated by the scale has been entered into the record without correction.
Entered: 63 kg
